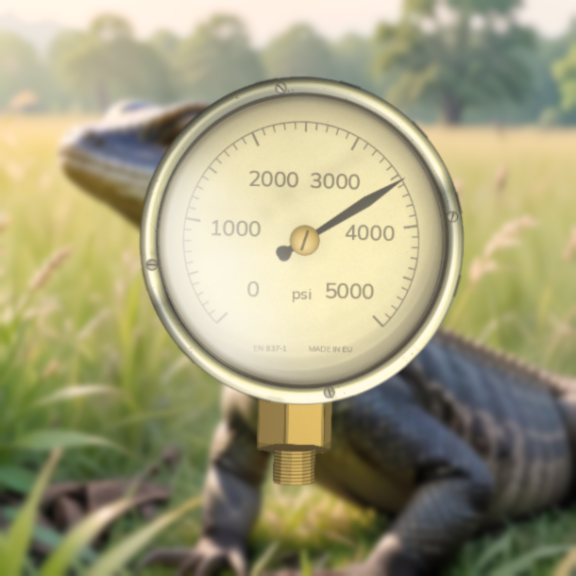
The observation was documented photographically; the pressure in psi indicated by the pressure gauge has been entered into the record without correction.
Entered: 3550 psi
